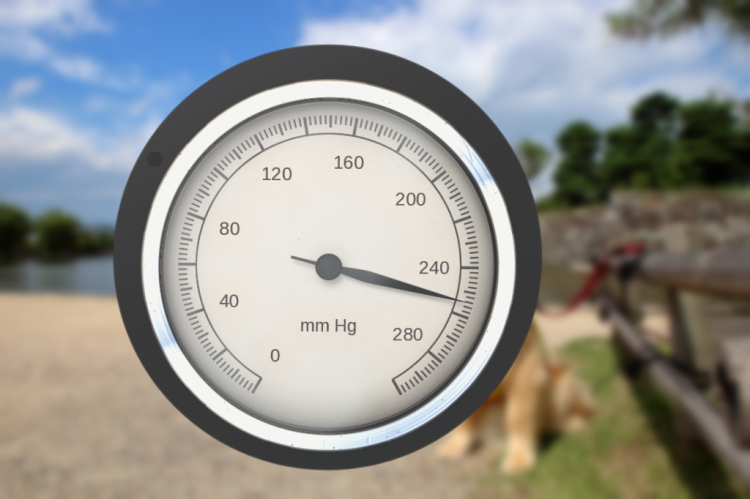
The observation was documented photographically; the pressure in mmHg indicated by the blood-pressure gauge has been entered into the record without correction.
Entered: 254 mmHg
